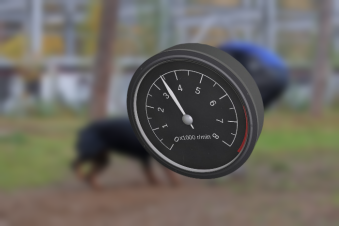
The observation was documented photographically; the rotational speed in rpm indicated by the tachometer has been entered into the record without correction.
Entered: 3500 rpm
